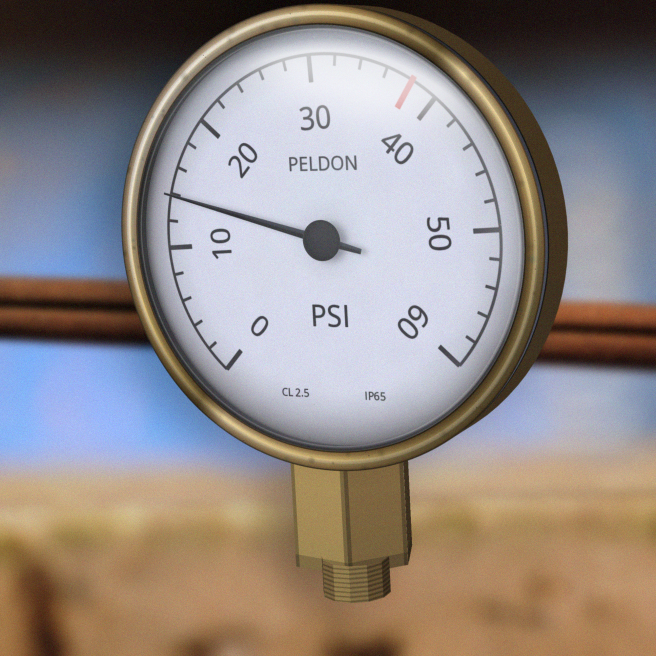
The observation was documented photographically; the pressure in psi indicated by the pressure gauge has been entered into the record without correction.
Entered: 14 psi
